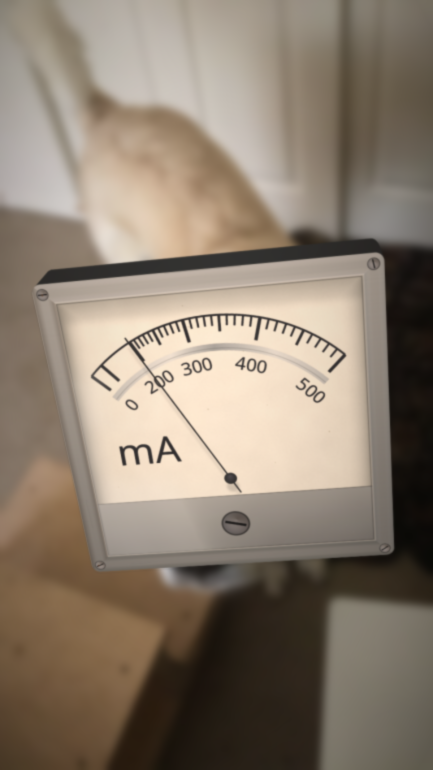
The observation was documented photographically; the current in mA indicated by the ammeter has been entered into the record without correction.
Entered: 200 mA
